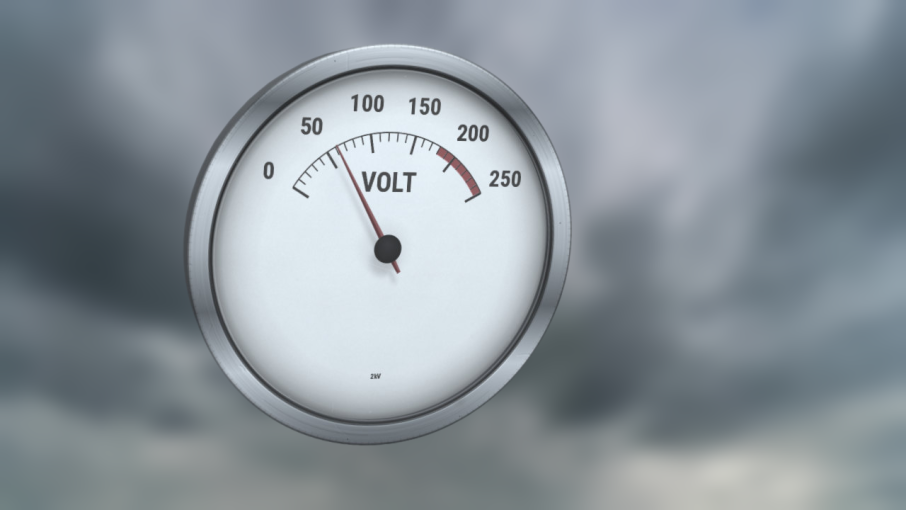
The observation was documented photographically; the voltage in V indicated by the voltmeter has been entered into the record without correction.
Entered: 60 V
